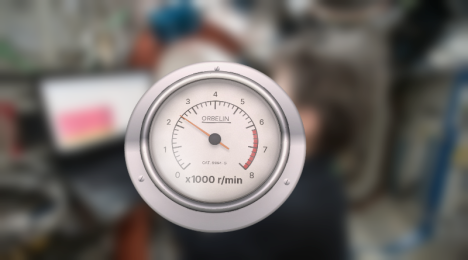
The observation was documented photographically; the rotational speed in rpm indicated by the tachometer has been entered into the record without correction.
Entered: 2400 rpm
